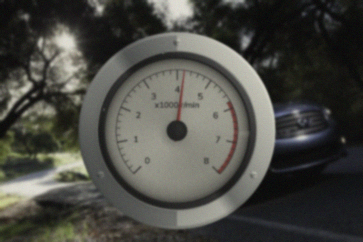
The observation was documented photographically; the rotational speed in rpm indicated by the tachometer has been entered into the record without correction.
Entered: 4200 rpm
